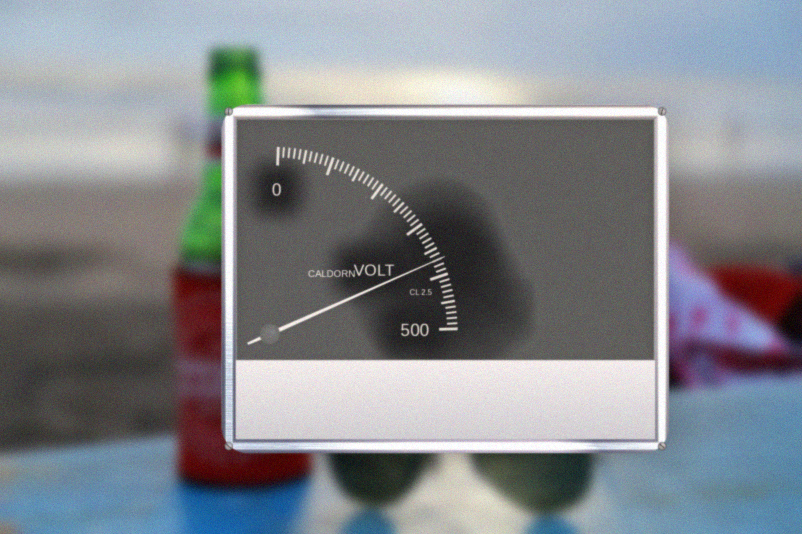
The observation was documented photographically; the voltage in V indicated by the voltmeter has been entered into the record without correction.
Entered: 370 V
